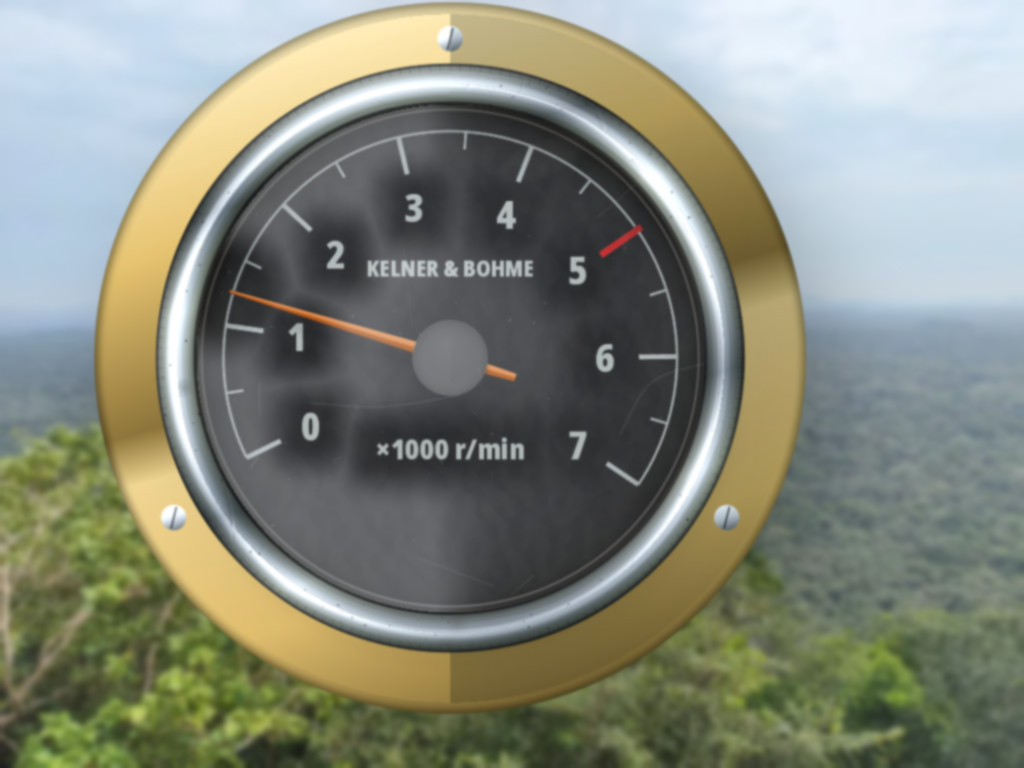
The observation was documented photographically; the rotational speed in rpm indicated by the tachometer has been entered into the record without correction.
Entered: 1250 rpm
